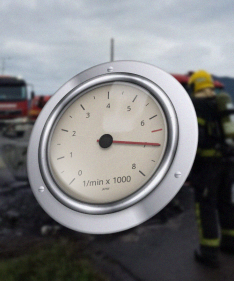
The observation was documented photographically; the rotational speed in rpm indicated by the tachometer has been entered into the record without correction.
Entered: 7000 rpm
